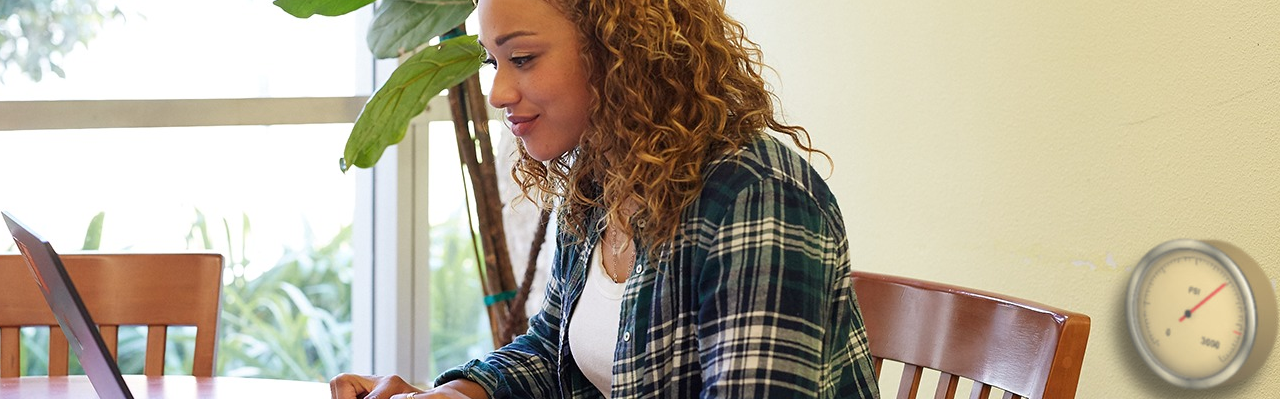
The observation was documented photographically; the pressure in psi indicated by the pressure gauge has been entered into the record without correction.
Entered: 2000 psi
